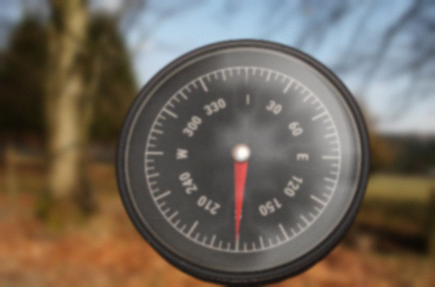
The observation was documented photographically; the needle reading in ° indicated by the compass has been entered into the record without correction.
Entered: 180 °
